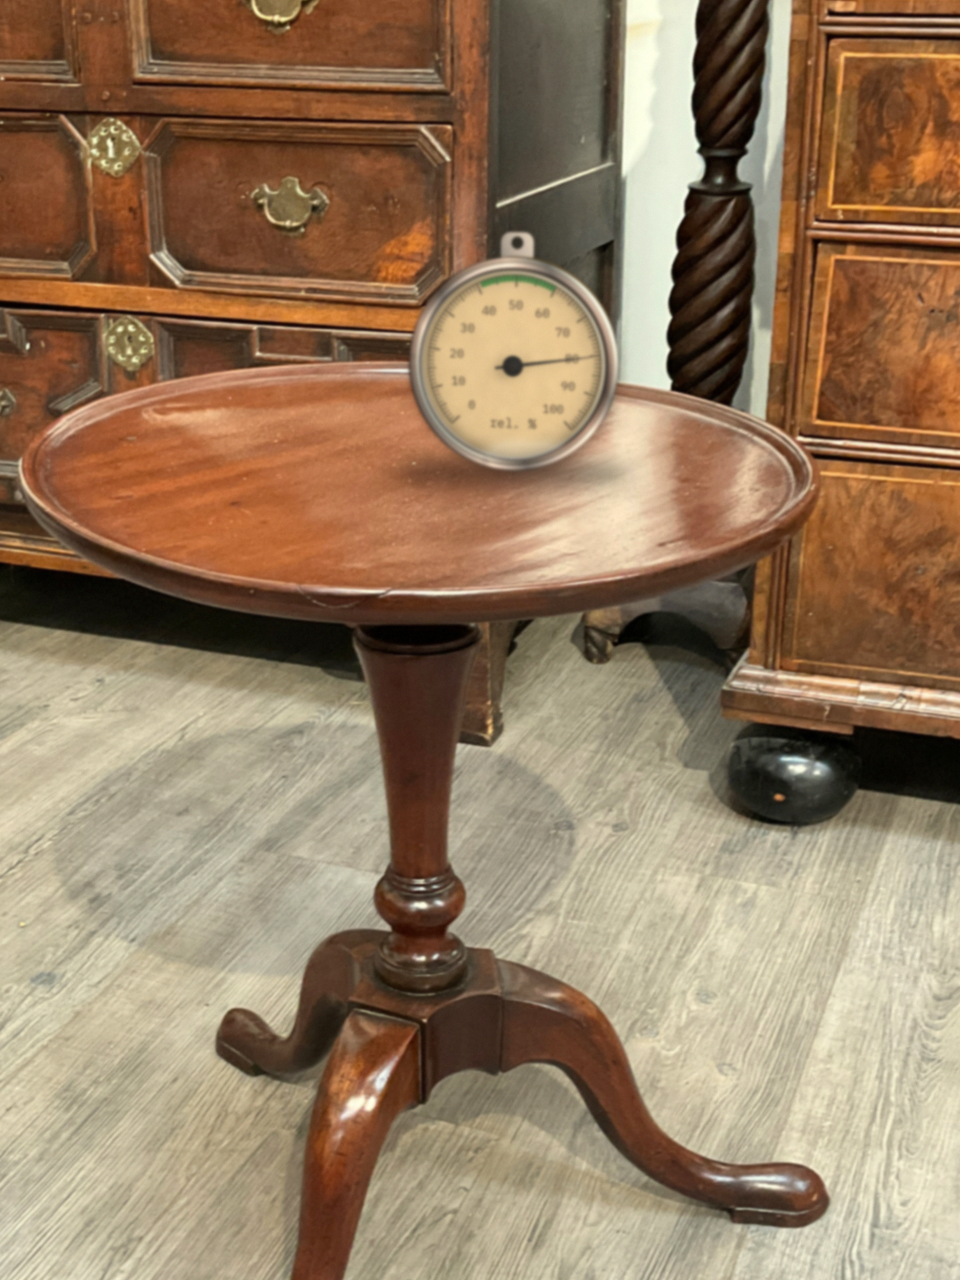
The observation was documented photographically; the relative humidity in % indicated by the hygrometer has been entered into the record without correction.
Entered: 80 %
